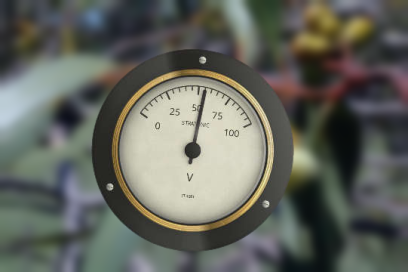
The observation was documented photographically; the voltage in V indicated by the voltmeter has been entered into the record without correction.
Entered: 55 V
